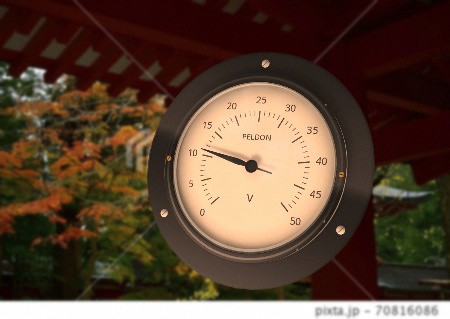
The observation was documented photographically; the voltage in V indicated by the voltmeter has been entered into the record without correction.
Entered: 11 V
